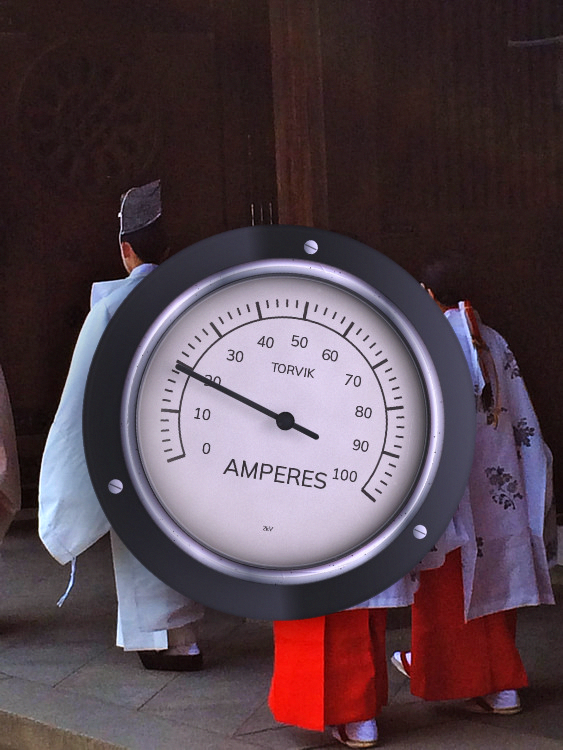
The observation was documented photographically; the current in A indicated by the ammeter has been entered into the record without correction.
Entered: 19 A
